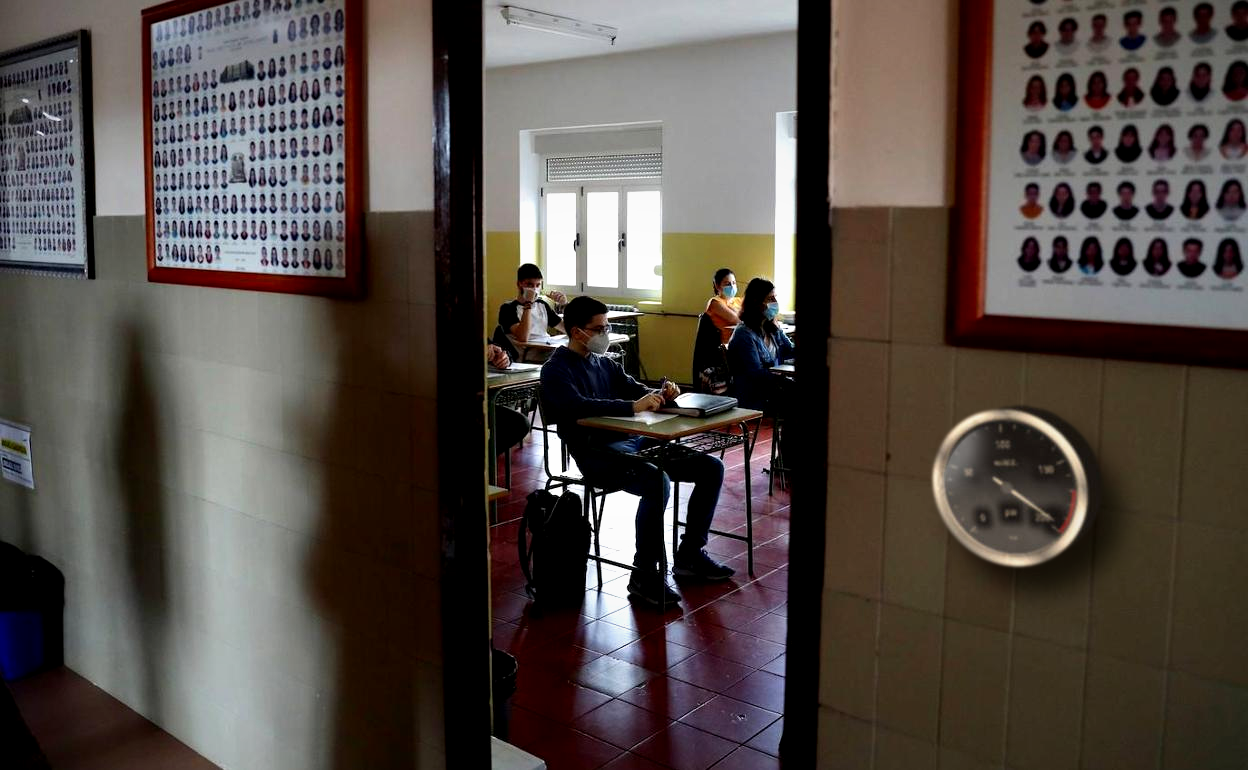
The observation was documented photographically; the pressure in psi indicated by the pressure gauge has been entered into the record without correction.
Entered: 195 psi
